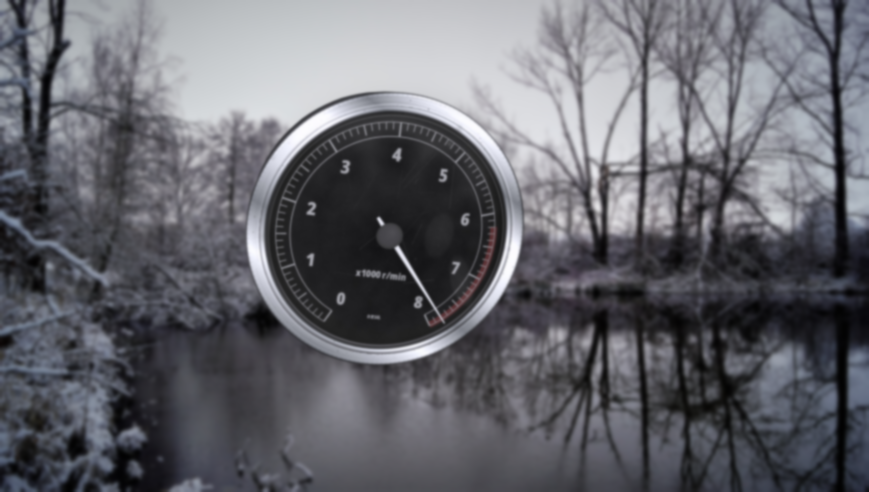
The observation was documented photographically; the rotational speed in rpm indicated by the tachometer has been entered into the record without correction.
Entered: 7800 rpm
